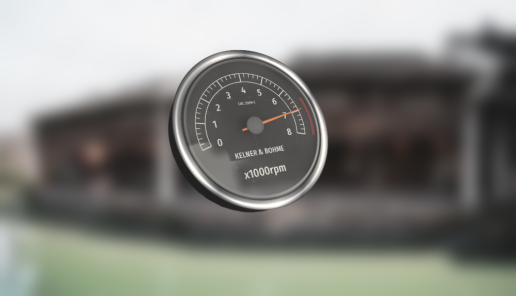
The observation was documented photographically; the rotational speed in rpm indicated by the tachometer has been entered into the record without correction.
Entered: 7000 rpm
